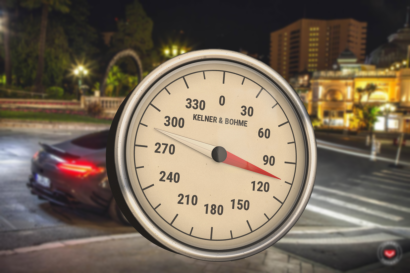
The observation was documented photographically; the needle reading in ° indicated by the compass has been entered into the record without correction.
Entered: 105 °
